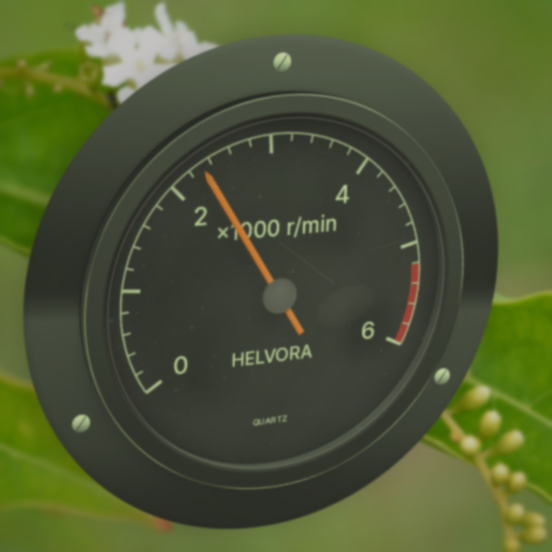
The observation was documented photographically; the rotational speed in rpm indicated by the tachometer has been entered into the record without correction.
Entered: 2300 rpm
